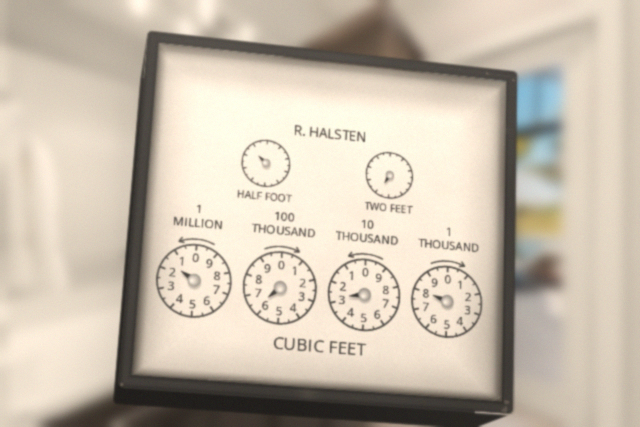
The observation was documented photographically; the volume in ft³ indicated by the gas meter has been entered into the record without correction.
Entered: 162800 ft³
